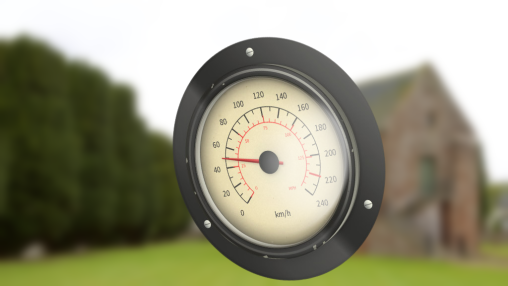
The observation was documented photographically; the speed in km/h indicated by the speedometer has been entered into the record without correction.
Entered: 50 km/h
